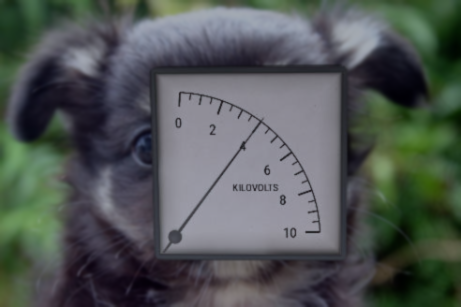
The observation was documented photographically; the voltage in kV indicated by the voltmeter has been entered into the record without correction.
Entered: 4 kV
